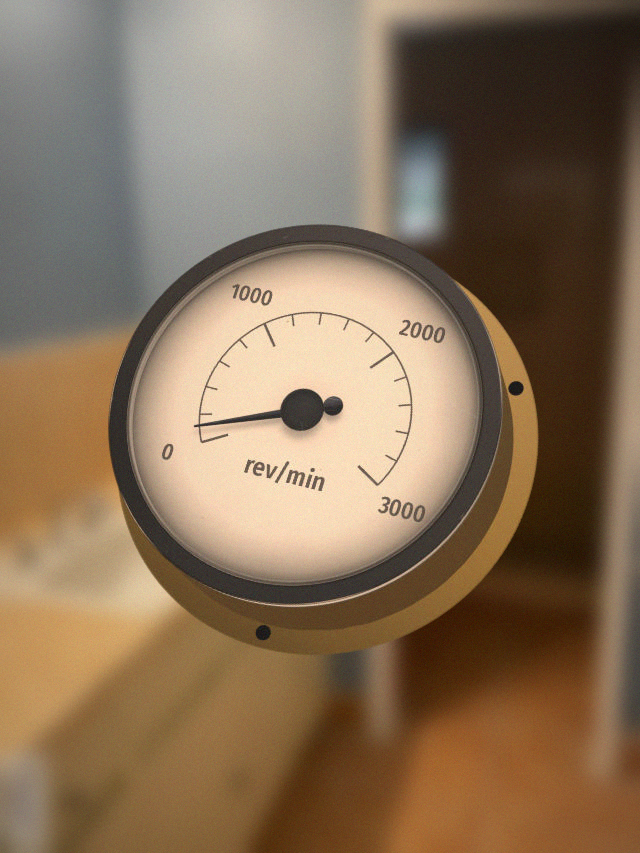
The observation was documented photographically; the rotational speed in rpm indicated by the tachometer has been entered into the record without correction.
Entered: 100 rpm
